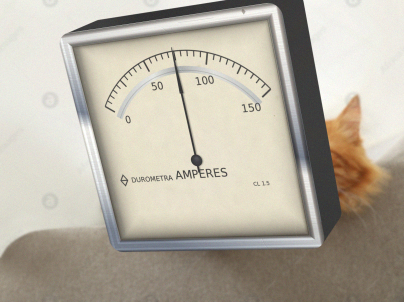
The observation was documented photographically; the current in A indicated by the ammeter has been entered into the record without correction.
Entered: 75 A
